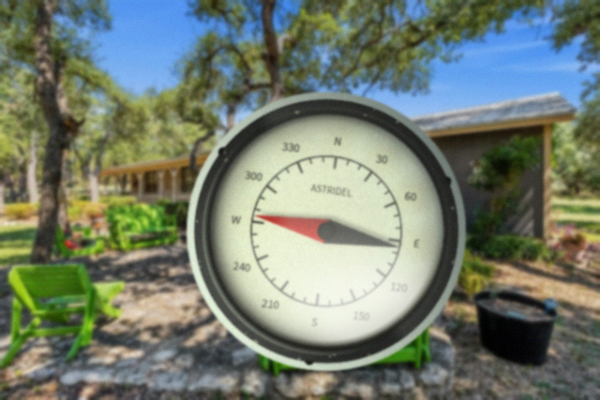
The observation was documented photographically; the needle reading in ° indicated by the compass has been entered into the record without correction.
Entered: 275 °
